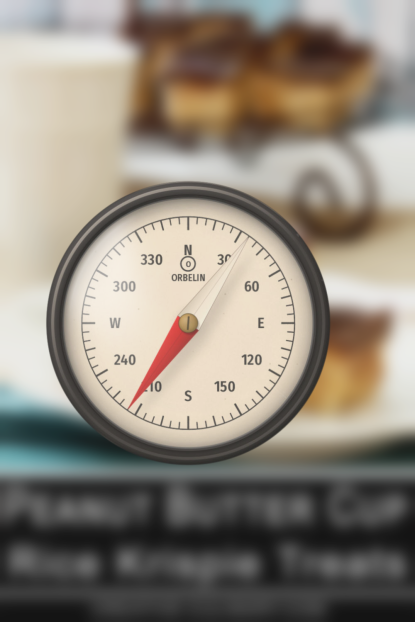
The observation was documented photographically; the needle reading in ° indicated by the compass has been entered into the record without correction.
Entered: 215 °
